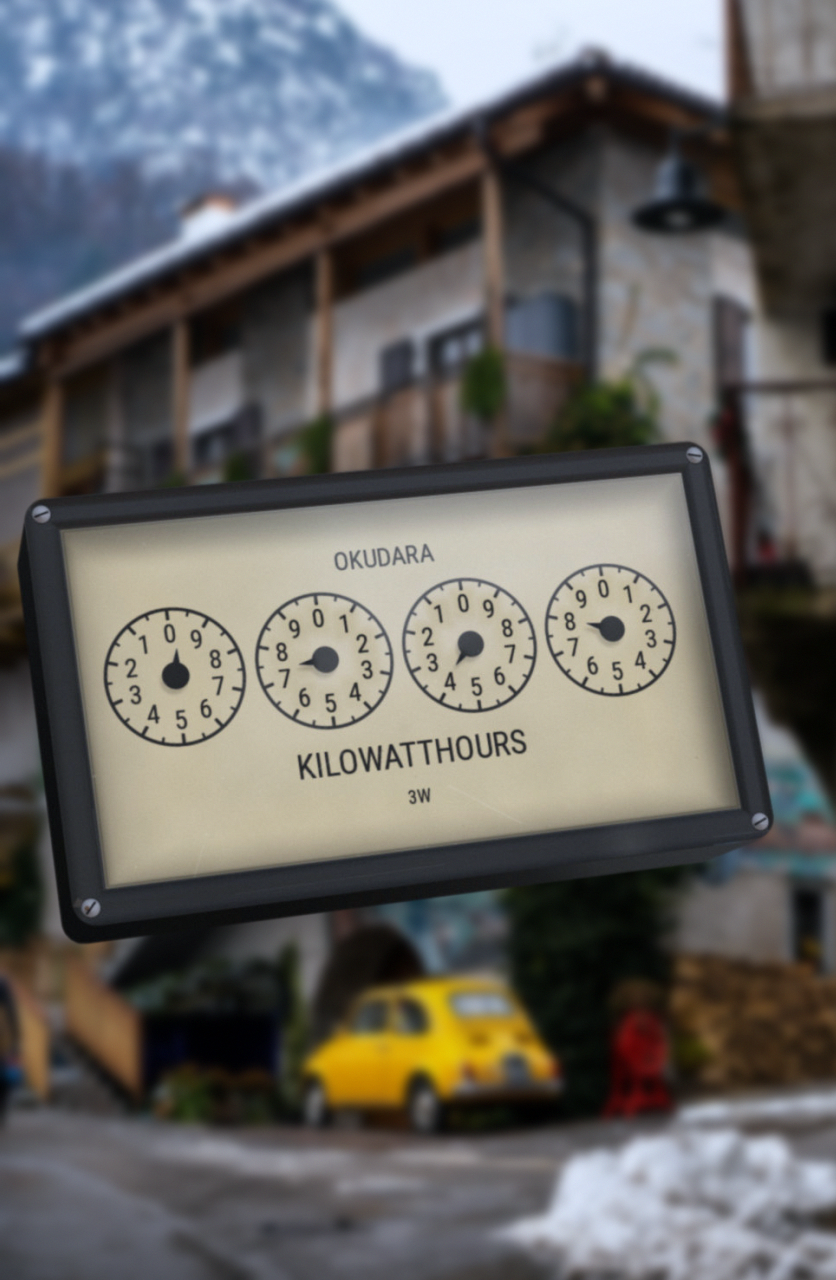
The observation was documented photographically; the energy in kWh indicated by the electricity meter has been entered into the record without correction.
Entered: 9738 kWh
